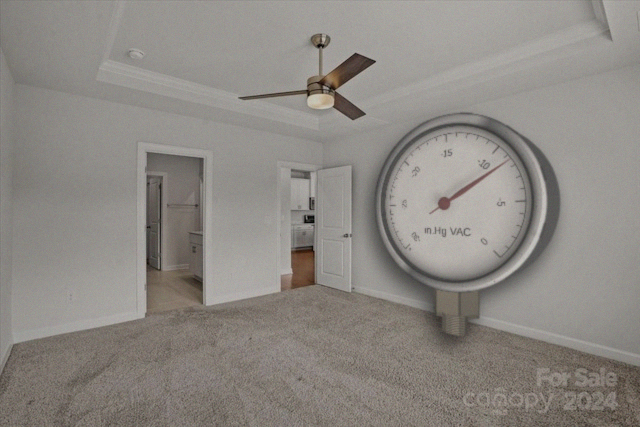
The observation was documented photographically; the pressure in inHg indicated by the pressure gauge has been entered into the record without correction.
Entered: -8.5 inHg
